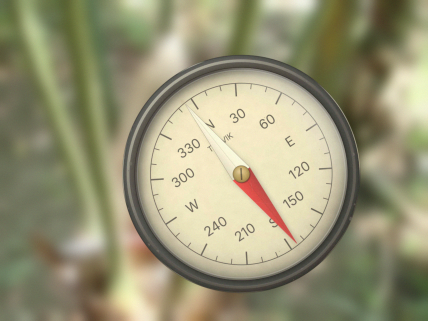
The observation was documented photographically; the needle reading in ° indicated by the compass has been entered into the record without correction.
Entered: 175 °
